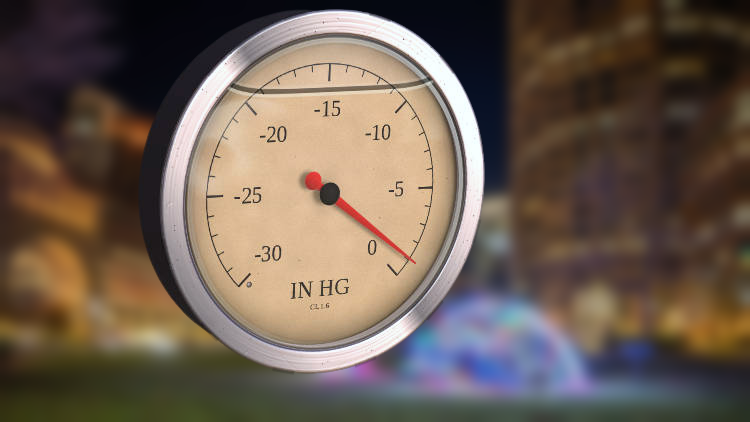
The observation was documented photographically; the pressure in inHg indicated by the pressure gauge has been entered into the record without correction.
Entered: -1 inHg
